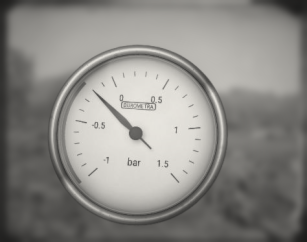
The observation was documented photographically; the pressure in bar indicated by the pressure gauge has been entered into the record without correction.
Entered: -0.2 bar
